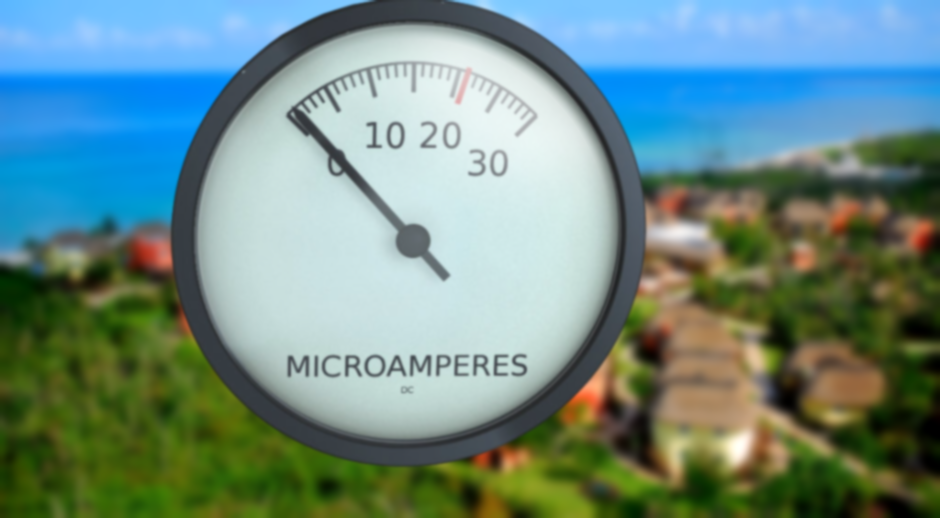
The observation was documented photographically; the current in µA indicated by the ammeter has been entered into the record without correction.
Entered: 1 µA
